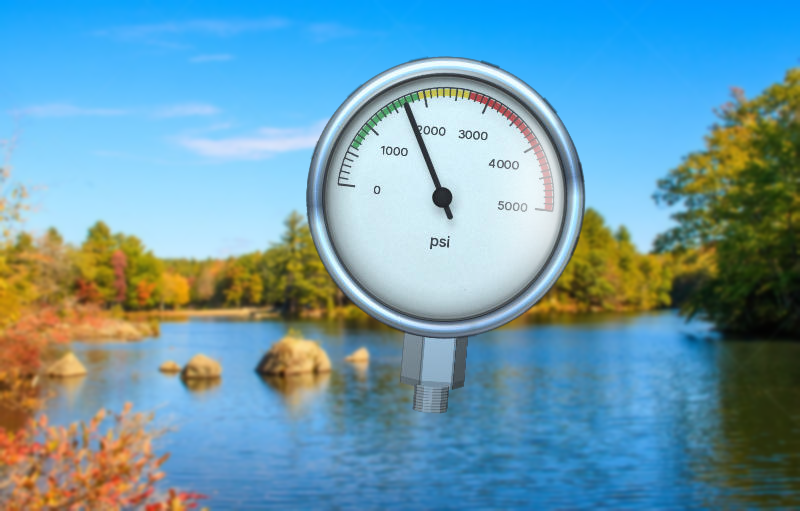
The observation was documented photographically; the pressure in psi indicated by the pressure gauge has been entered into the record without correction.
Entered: 1700 psi
